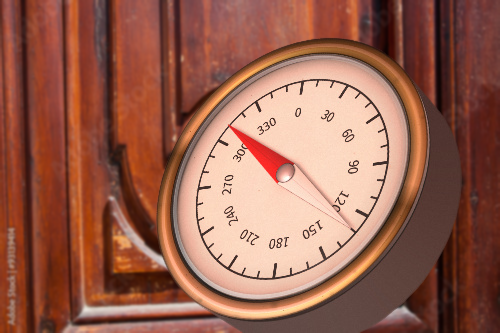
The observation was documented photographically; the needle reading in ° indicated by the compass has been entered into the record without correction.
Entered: 310 °
